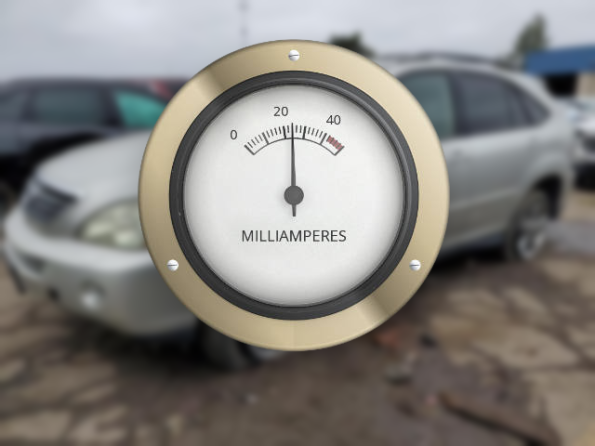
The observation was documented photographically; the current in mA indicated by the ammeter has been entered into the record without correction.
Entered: 24 mA
